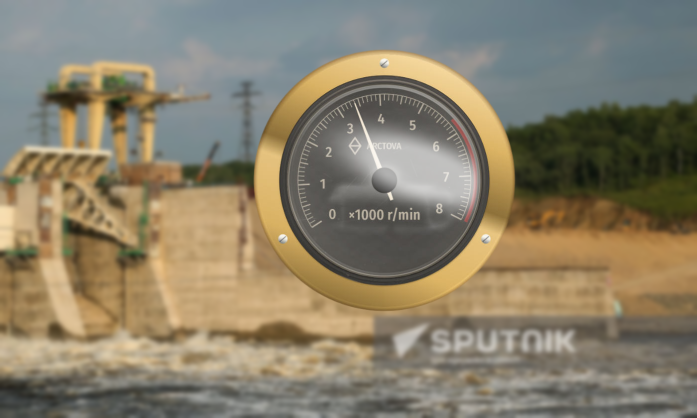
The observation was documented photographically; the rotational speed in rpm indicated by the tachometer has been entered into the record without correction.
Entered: 3400 rpm
